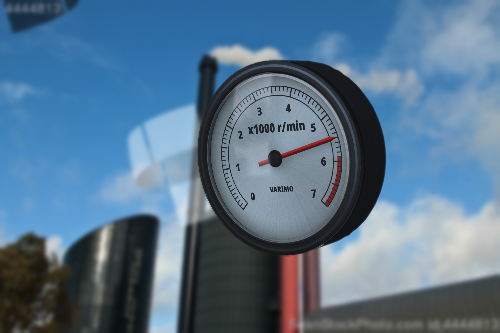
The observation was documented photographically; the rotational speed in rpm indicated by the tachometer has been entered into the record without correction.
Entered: 5500 rpm
